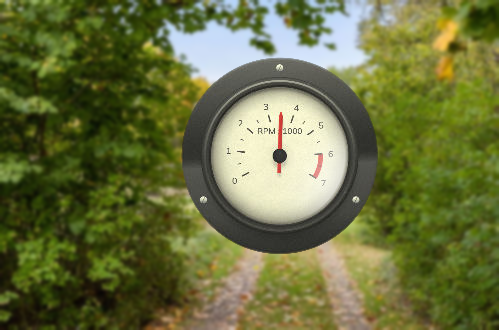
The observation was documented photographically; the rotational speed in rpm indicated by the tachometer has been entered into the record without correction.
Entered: 3500 rpm
